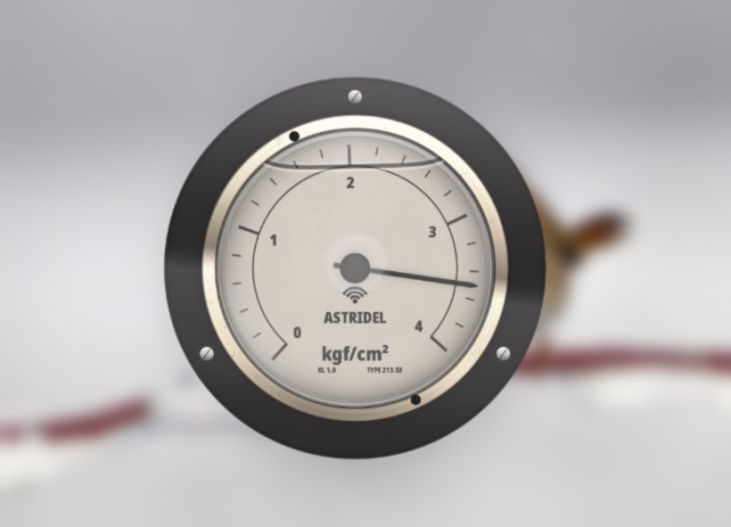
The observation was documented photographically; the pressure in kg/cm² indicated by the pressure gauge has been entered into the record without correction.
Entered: 3.5 kg/cm²
